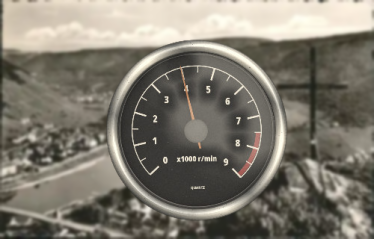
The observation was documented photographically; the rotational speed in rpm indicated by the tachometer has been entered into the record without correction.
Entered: 4000 rpm
